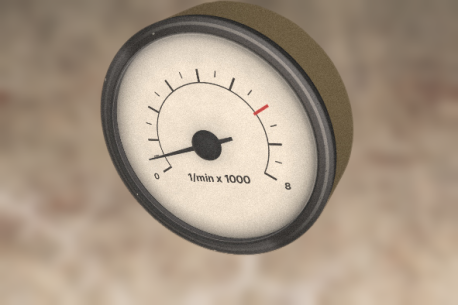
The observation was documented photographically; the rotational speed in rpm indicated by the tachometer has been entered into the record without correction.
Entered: 500 rpm
